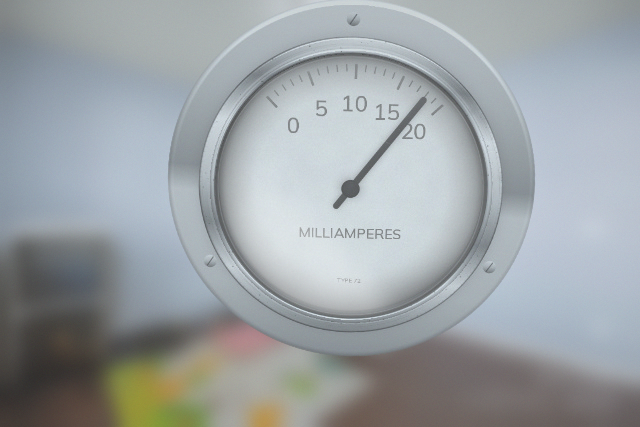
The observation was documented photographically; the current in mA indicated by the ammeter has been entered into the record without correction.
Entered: 18 mA
